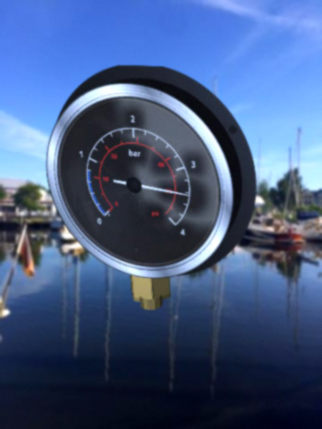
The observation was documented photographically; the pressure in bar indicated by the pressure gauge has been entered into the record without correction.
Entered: 3.4 bar
